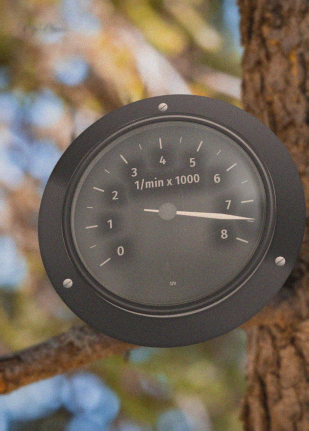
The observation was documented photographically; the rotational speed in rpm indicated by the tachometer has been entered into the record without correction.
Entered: 7500 rpm
